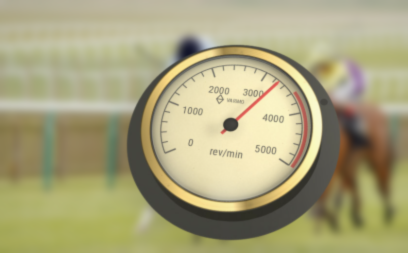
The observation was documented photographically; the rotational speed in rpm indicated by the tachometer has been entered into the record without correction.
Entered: 3300 rpm
